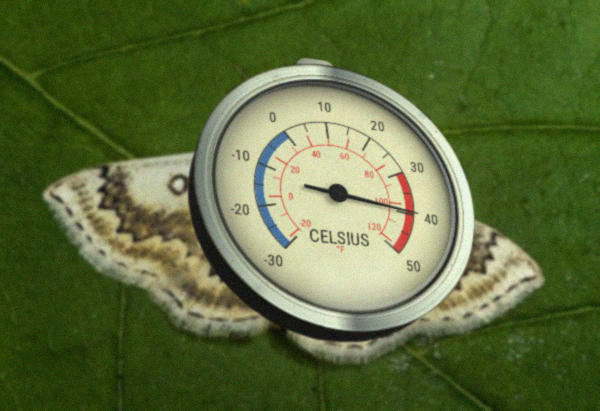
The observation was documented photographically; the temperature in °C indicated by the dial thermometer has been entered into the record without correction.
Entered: 40 °C
